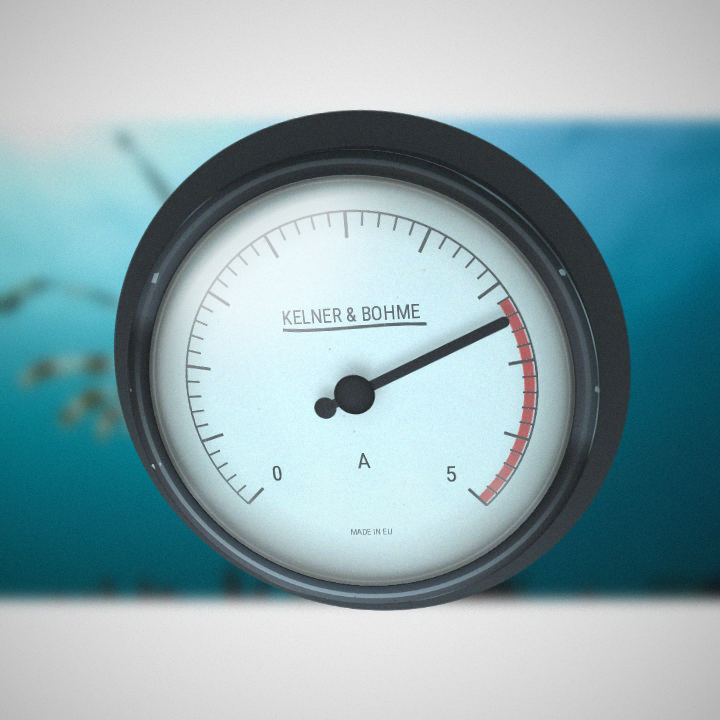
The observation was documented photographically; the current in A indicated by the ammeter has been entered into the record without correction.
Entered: 3.7 A
